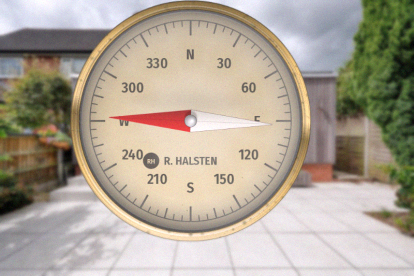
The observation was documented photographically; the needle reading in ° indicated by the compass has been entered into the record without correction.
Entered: 272.5 °
